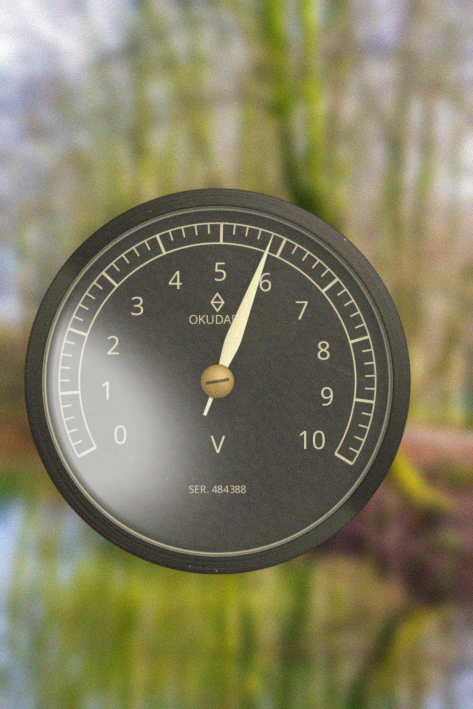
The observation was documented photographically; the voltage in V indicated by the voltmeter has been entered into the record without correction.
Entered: 5.8 V
